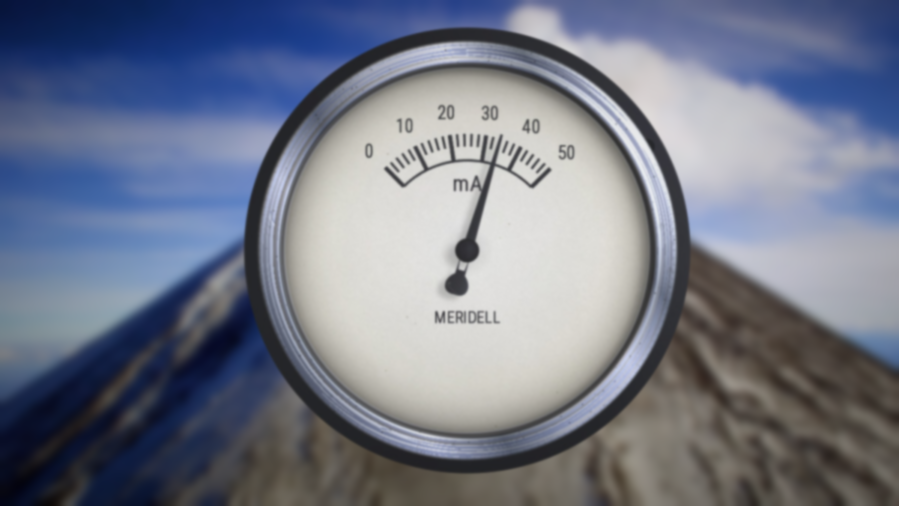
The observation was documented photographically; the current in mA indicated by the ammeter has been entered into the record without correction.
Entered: 34 mA
